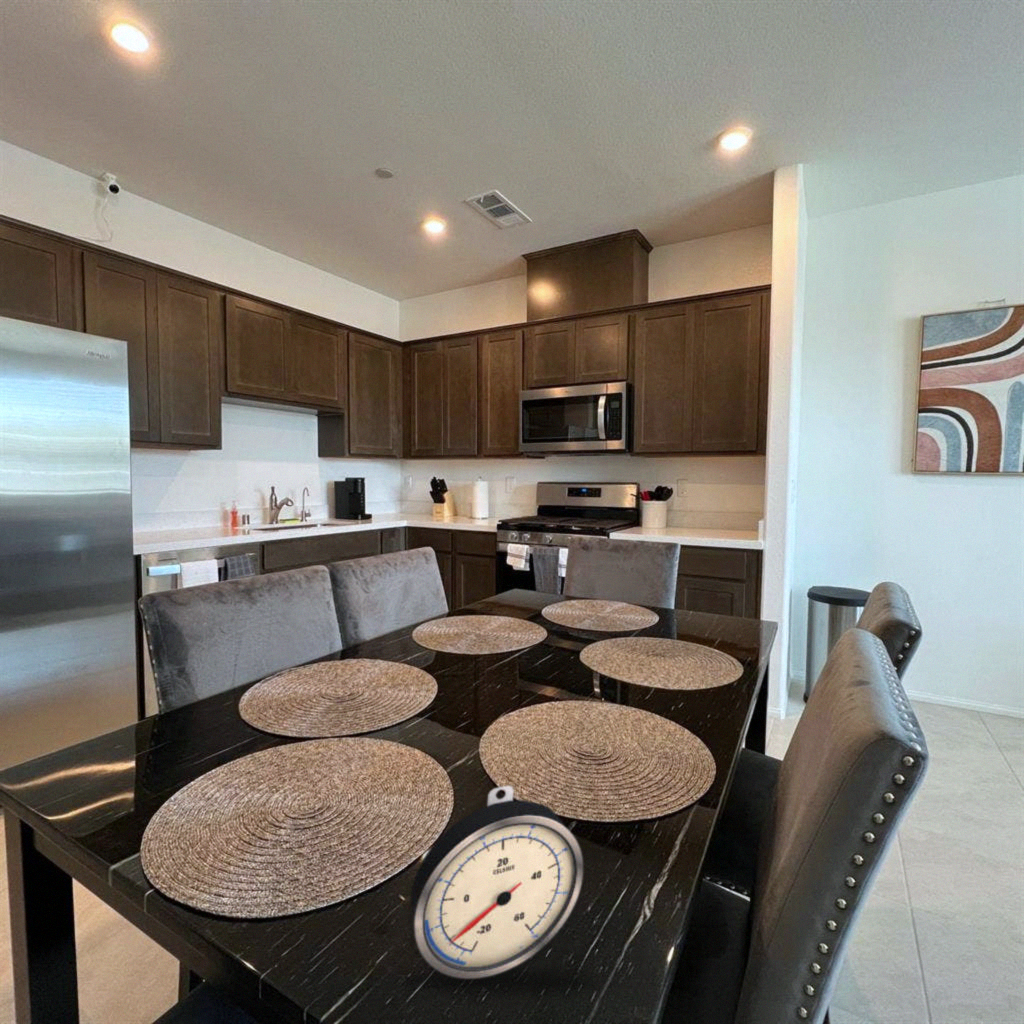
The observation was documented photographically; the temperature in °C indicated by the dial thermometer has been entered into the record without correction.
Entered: -12 °C
